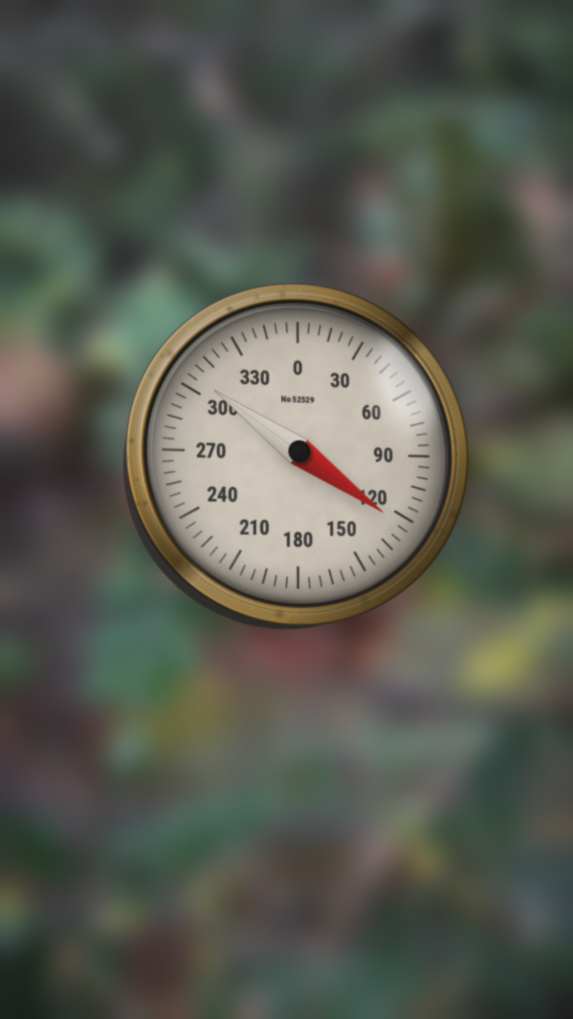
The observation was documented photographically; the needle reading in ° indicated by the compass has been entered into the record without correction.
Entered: 125 °
